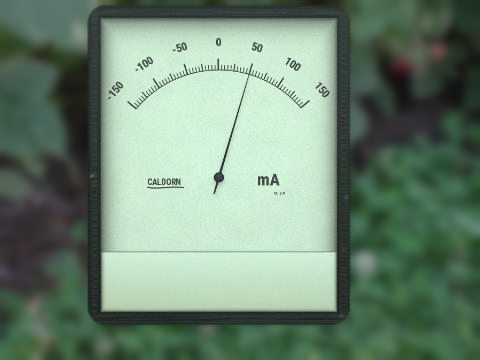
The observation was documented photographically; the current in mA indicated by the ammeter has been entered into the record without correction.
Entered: 50 mA
